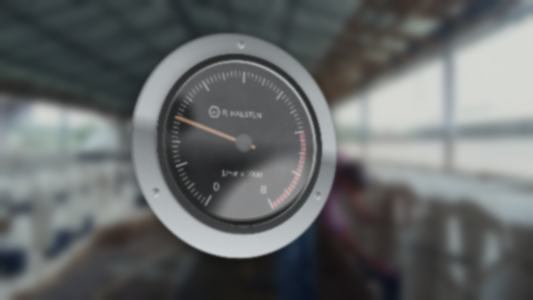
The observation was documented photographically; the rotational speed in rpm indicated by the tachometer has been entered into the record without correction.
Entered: 2000 rpm
